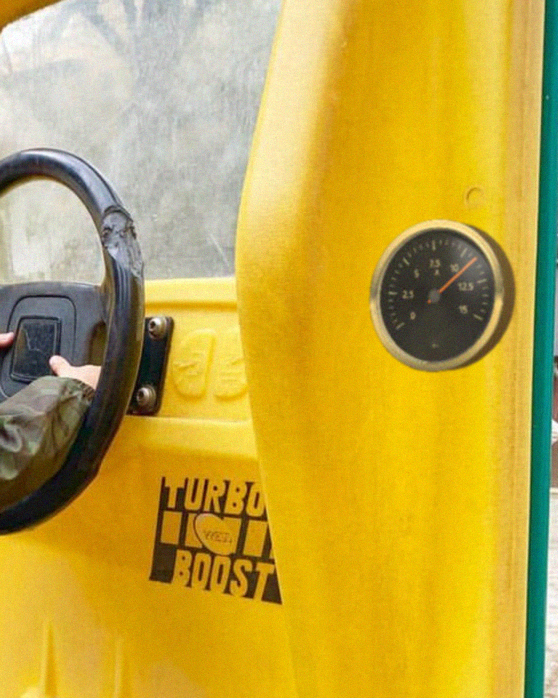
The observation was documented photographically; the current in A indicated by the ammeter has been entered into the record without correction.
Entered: 11 A
